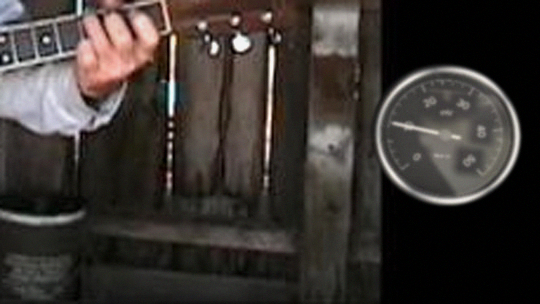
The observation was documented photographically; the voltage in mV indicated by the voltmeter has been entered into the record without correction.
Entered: 10 mV
